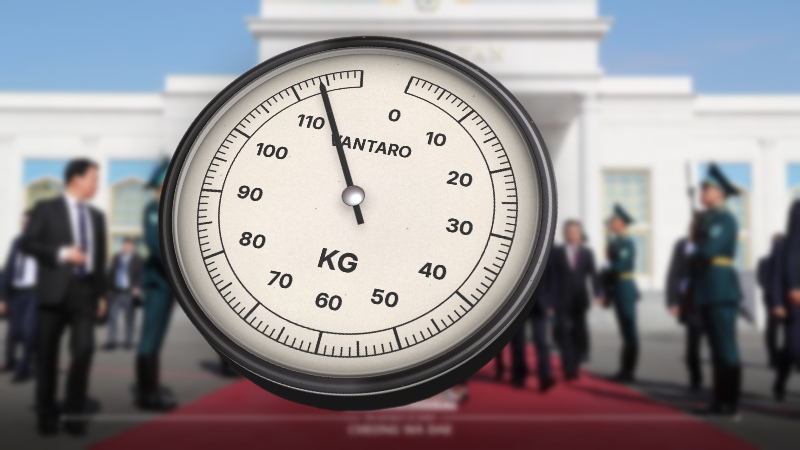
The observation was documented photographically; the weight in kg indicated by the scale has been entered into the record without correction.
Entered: 114 kg
